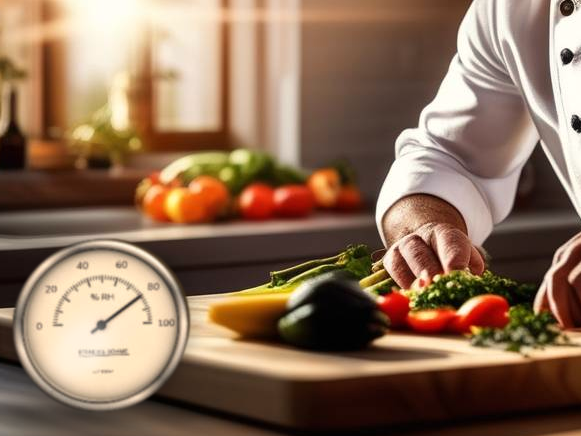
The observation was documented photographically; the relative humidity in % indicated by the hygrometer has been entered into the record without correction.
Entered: 80 %
